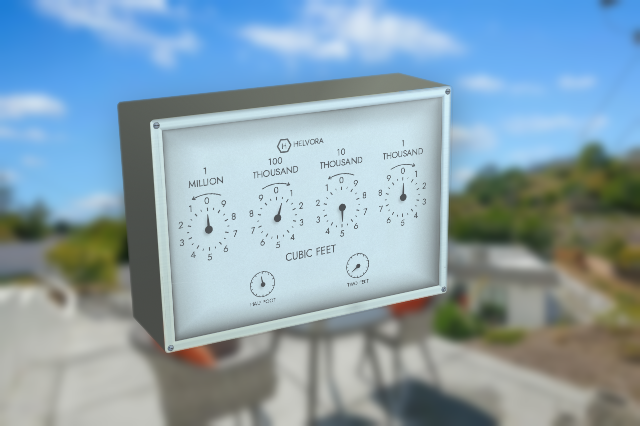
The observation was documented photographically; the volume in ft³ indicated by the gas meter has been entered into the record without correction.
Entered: 5000 ft³
